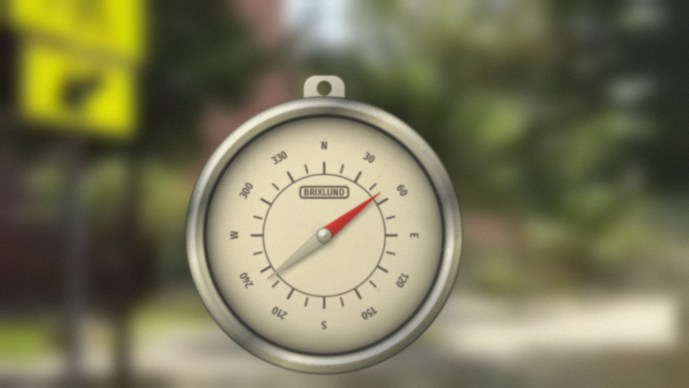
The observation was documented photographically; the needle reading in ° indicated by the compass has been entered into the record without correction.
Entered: 52.5 °
